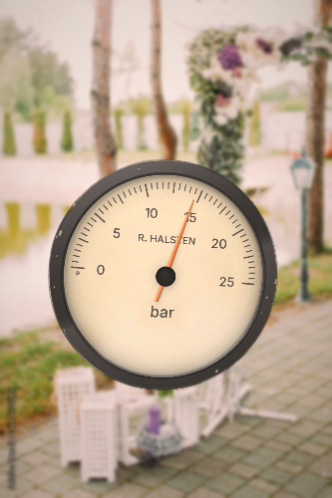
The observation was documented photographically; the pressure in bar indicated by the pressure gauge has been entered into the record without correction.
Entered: 14.5 bar
